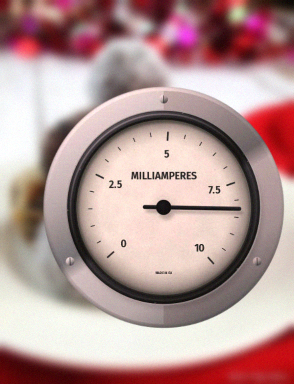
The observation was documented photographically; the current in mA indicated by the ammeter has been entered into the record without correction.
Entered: 8.25 mA
